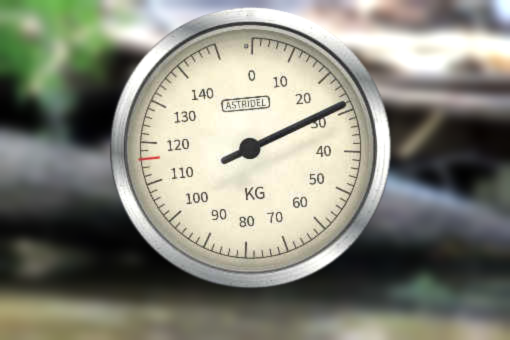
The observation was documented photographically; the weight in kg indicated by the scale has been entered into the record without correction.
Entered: 28 kg
